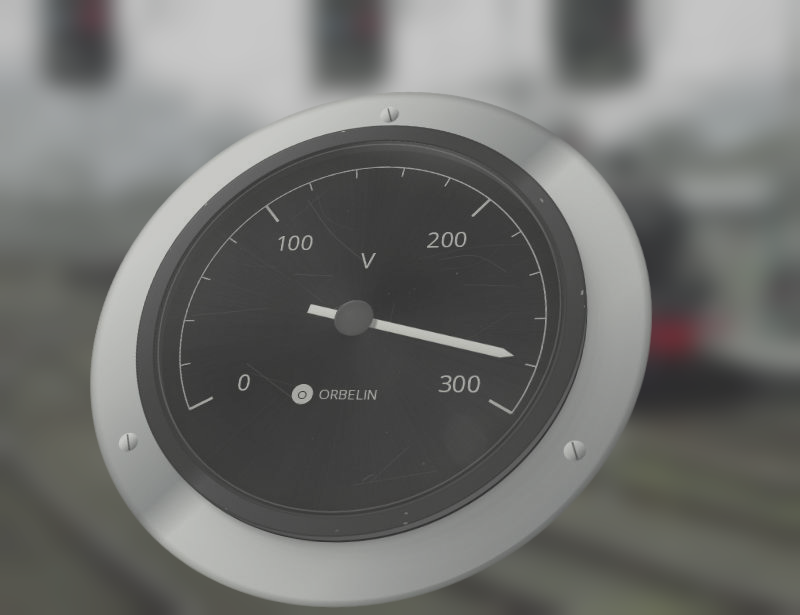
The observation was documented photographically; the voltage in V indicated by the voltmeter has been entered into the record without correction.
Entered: 280 V
